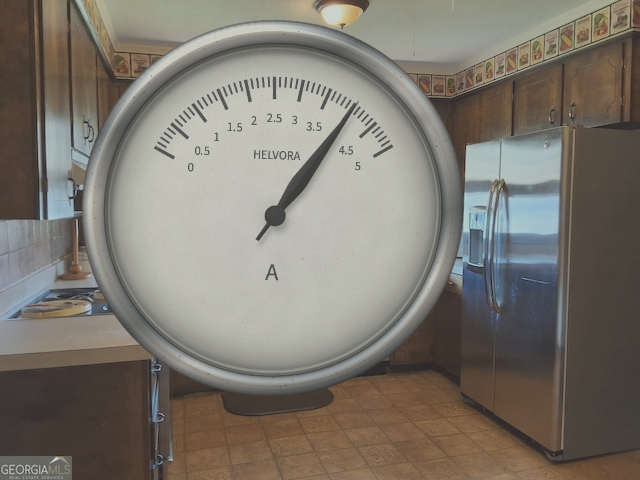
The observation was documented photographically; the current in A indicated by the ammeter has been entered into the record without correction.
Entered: 4 A
